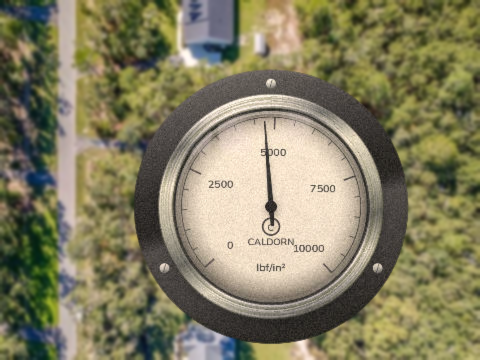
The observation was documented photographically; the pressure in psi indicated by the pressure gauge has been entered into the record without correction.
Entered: 4750 psi
